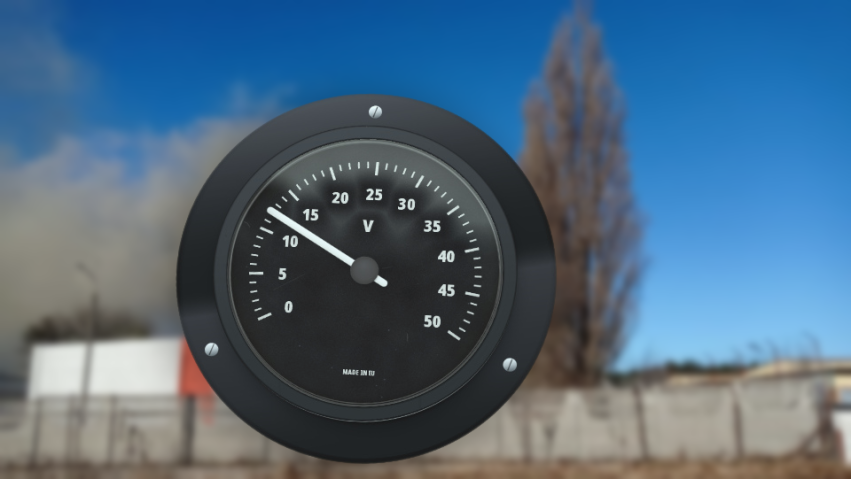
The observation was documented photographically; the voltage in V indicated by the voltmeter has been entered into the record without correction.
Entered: 12 V
